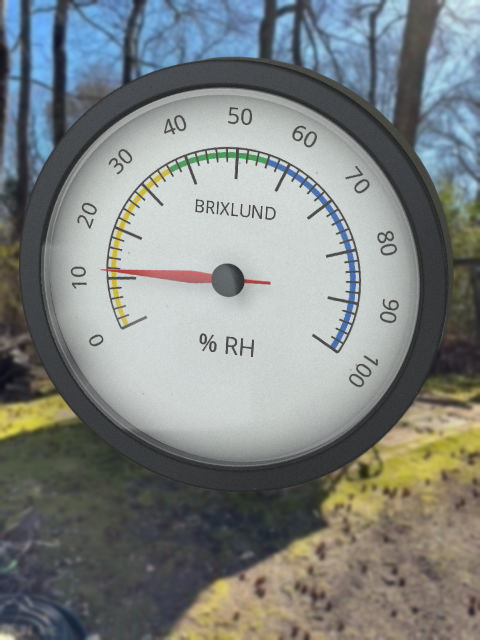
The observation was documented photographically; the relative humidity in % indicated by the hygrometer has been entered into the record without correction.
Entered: 12 %
